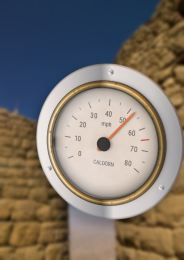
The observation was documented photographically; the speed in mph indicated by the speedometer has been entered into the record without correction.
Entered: 52.5 mph
